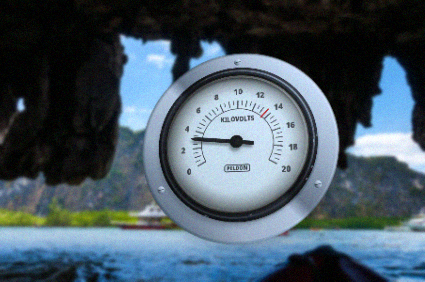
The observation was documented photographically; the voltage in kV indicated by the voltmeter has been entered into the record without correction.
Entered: 3 kV
